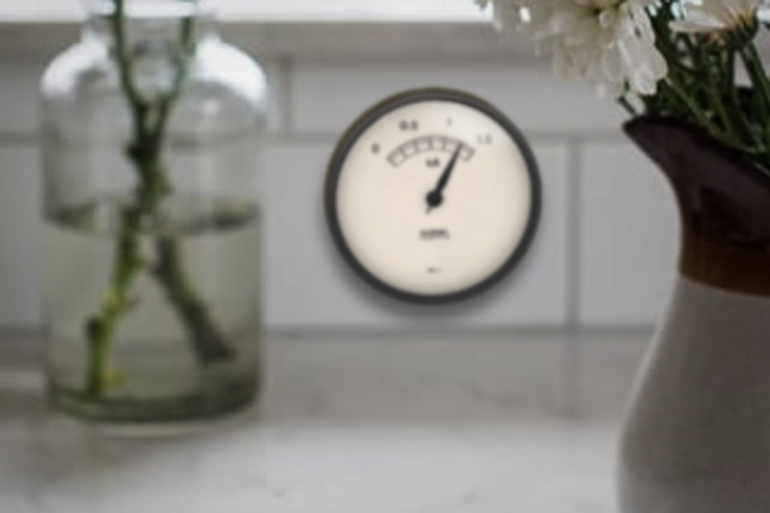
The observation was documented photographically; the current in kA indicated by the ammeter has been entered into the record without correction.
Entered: 1.25 kA
